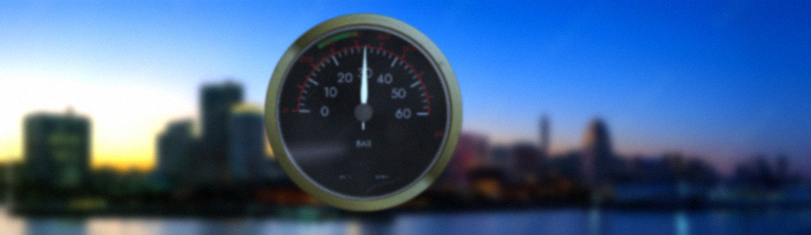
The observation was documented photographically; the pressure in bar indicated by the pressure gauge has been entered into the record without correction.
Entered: 30 bar
